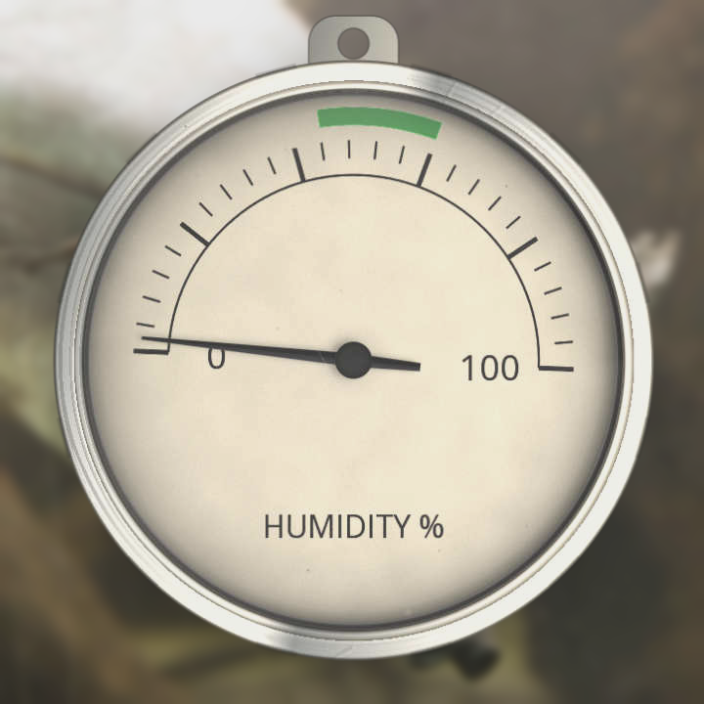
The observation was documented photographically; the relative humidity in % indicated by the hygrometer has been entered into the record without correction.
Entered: 2 %
